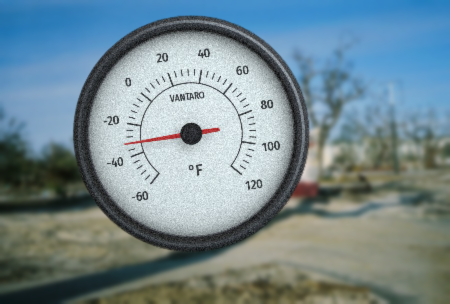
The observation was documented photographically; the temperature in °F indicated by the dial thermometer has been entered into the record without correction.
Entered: -32 °F
